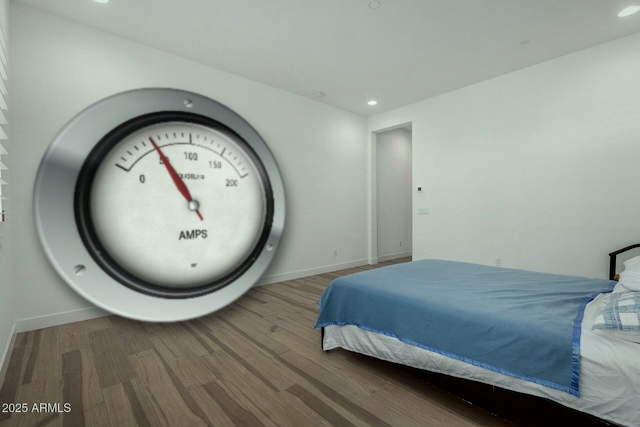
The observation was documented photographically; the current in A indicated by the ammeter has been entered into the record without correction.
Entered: 50 A
